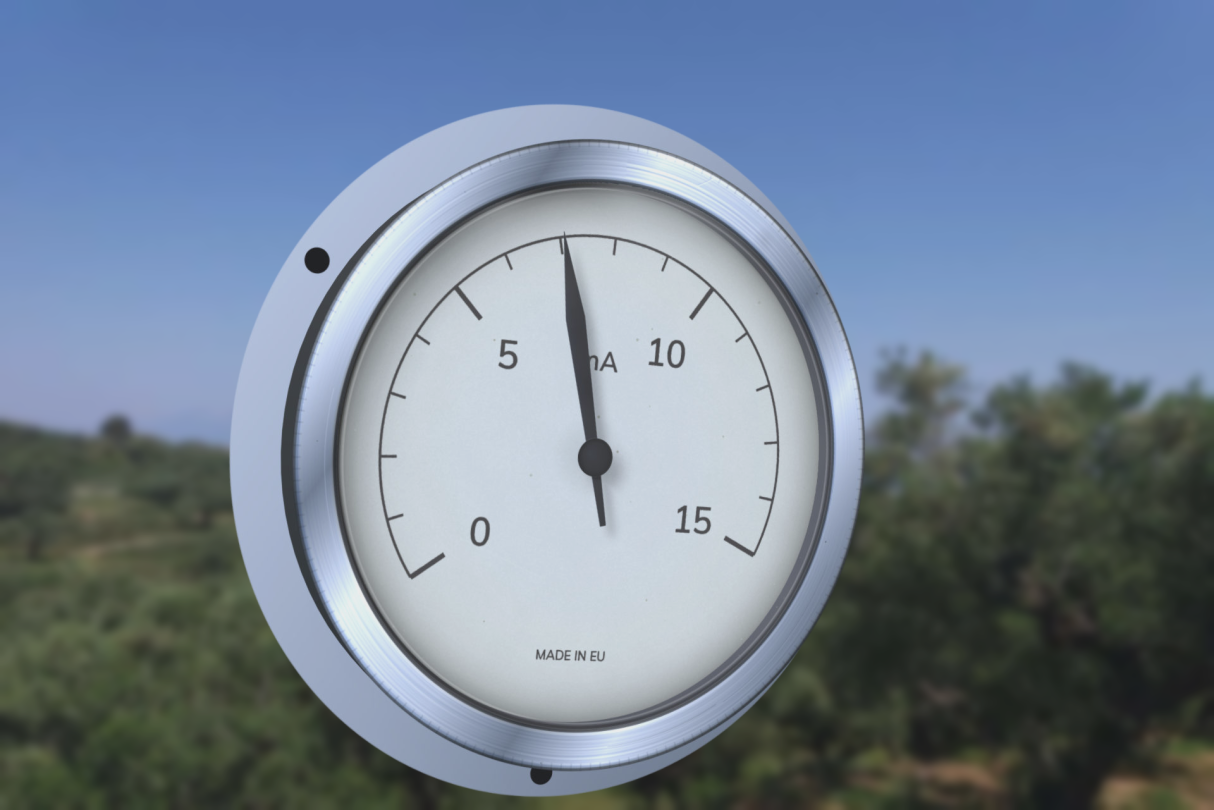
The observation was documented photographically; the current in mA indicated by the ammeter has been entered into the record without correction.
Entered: 7 mA
